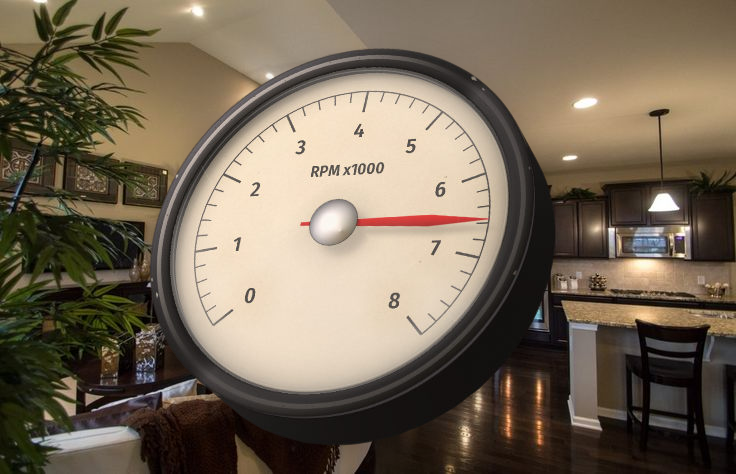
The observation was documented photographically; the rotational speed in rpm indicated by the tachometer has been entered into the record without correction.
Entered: 6600 rpm
